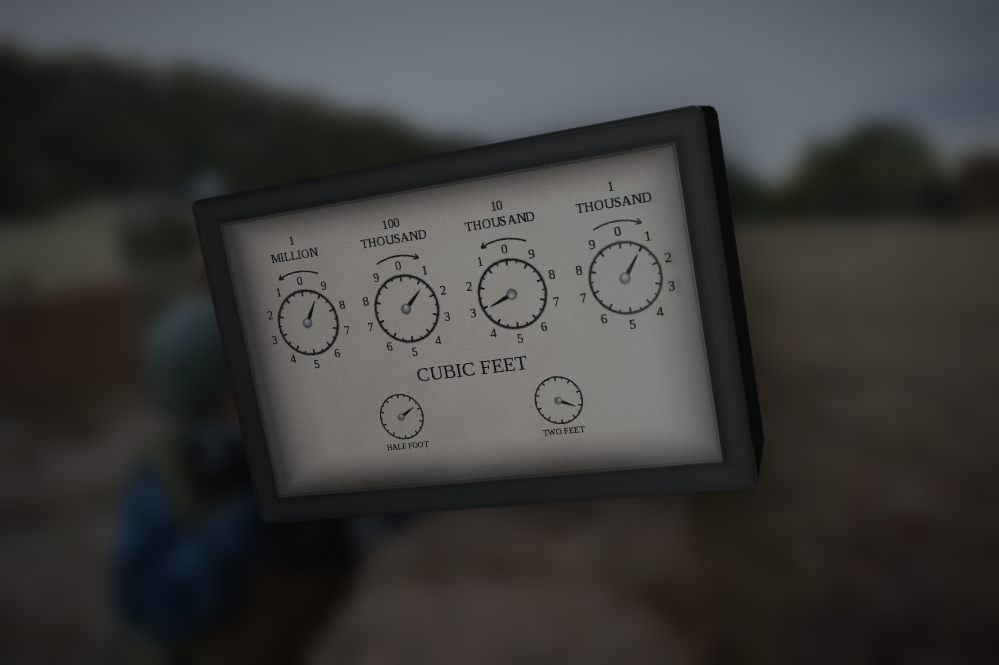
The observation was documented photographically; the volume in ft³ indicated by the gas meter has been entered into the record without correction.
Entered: 913100 ft³
